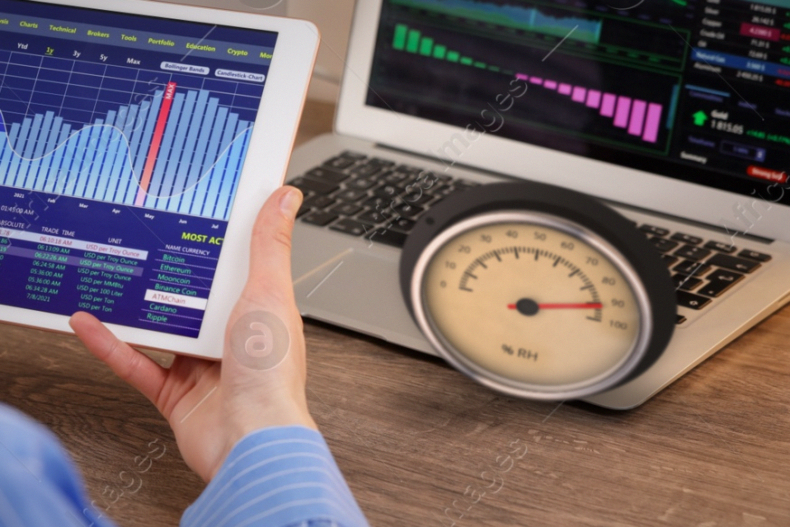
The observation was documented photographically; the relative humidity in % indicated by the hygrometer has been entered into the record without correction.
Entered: 90 %
